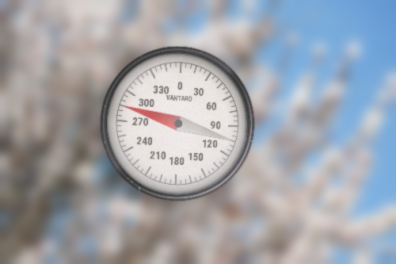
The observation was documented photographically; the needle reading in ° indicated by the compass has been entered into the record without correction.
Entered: 285 °
